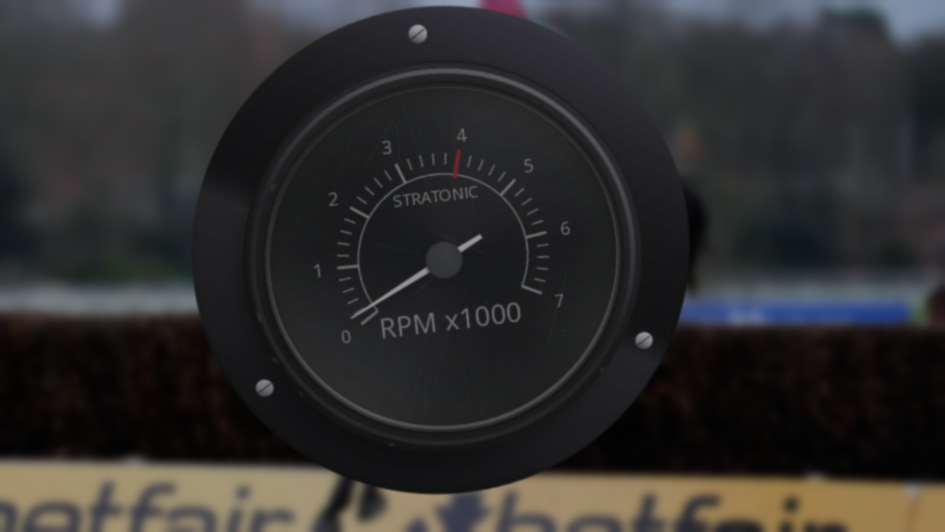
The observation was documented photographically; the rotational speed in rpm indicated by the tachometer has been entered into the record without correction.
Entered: 200 rpm
